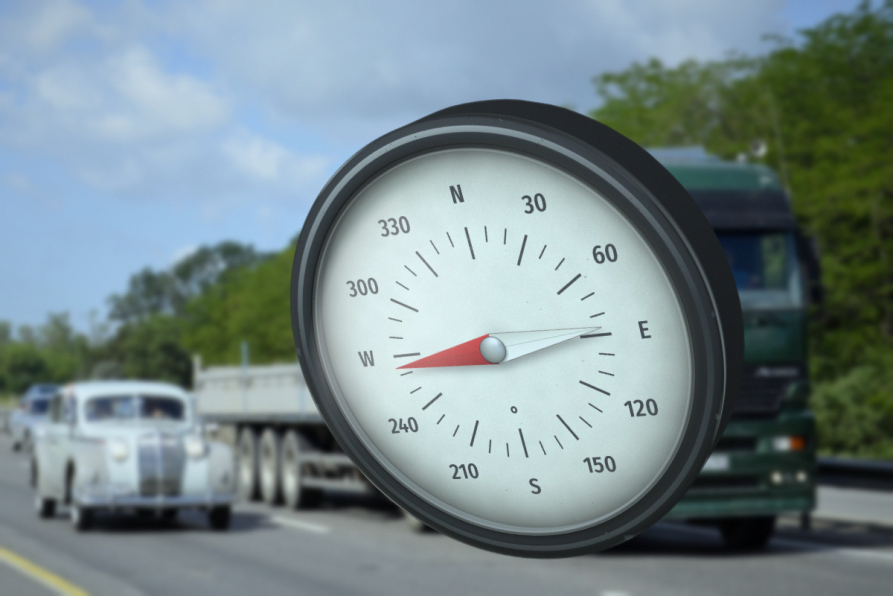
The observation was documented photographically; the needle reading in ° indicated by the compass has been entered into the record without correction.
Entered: 265 °
